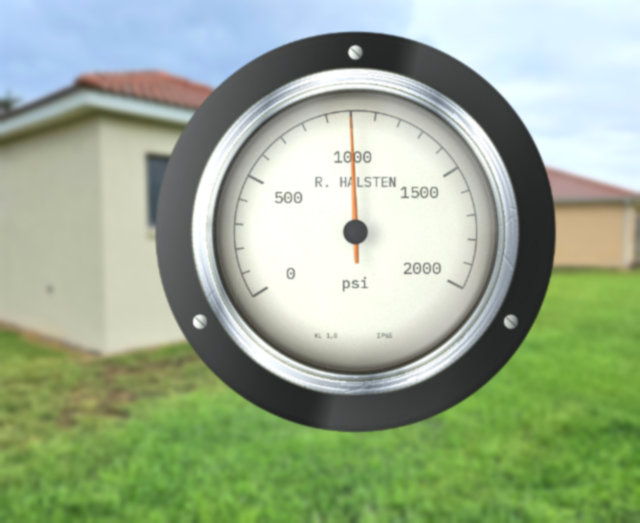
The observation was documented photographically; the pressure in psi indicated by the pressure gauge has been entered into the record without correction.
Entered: 1000 psi
